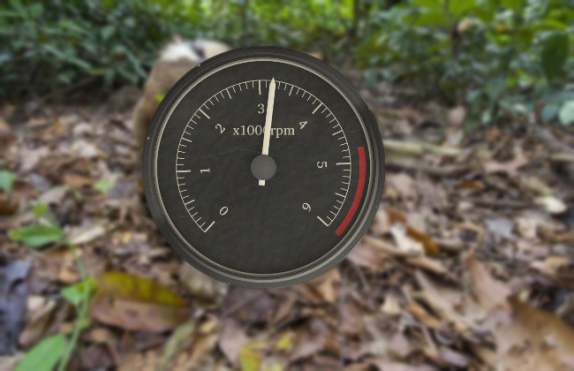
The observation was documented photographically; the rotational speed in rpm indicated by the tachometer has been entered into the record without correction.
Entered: 3200 rpm
